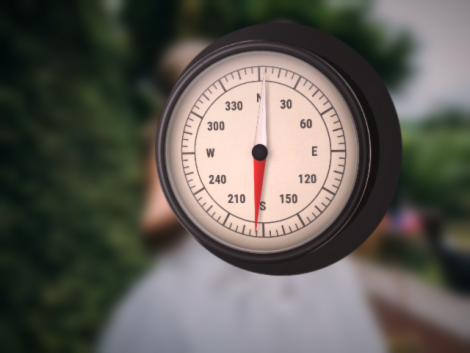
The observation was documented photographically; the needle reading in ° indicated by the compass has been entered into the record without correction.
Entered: 185 °
